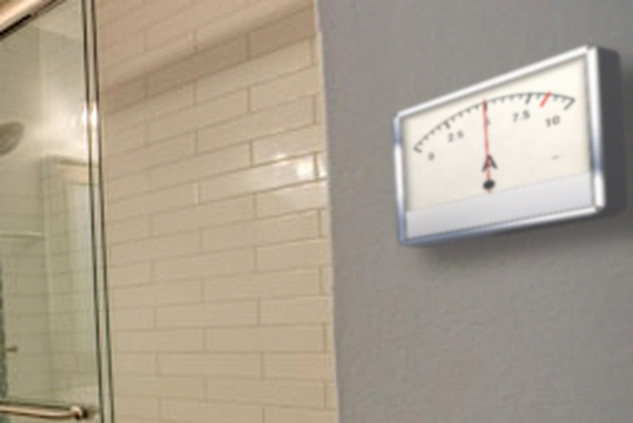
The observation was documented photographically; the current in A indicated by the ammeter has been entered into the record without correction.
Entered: 5 A
